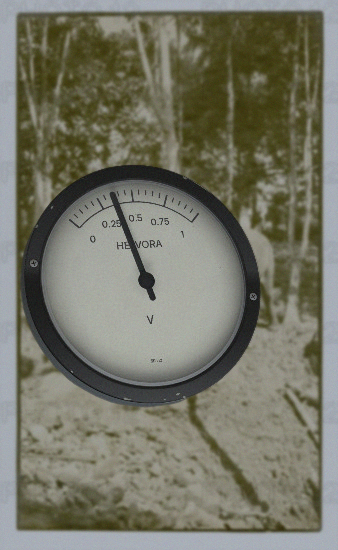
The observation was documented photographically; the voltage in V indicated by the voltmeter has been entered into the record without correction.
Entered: 0.35 V
